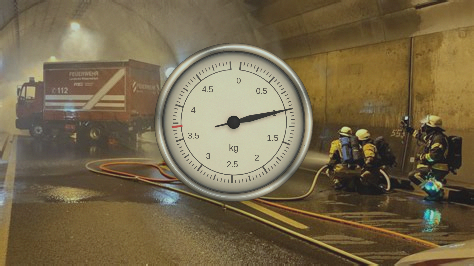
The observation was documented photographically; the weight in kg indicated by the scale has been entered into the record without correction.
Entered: 1 kg
